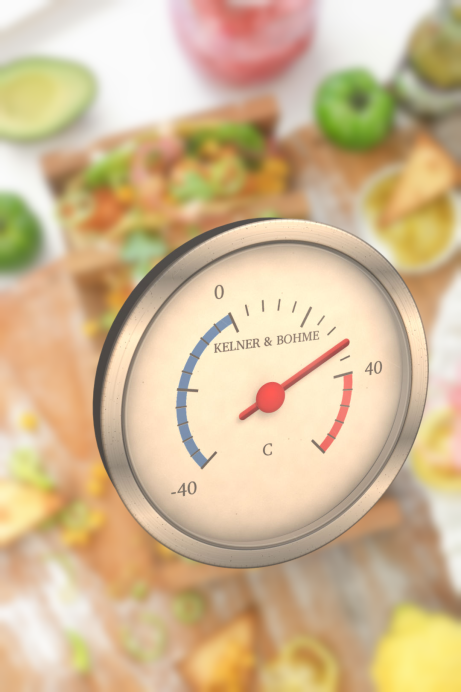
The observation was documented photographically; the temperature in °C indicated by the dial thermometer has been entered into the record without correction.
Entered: 32 °C
